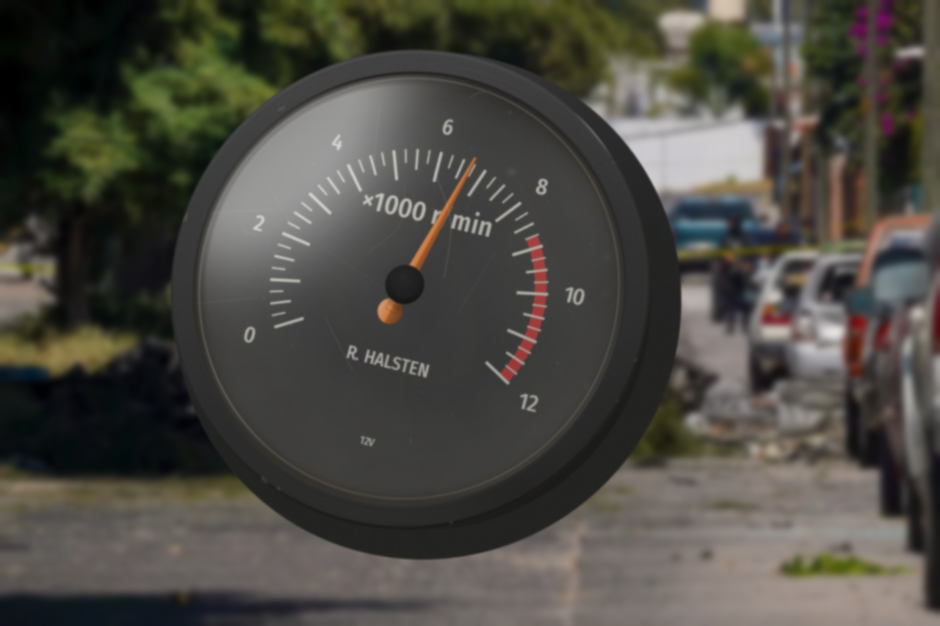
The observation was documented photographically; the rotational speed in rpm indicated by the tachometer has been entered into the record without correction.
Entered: 6750 rpm
